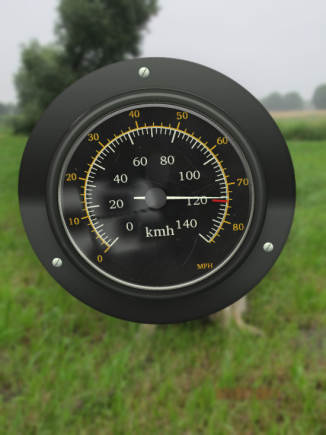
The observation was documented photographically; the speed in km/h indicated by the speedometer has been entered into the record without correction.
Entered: 118 km/h
